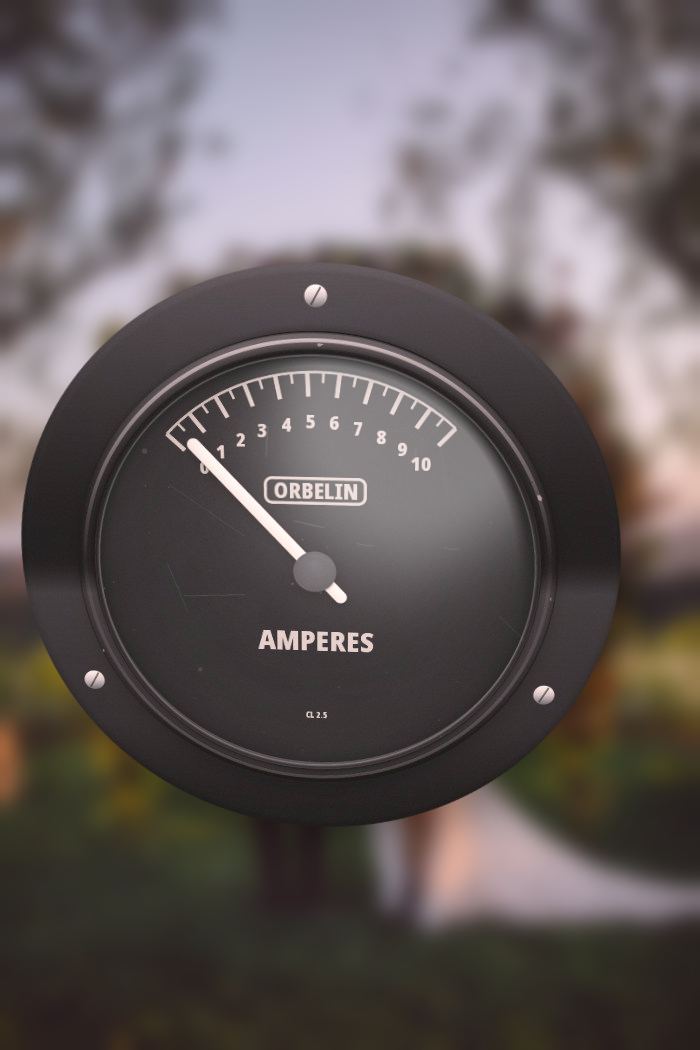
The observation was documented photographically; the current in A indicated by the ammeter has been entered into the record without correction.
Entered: 0.5 A
